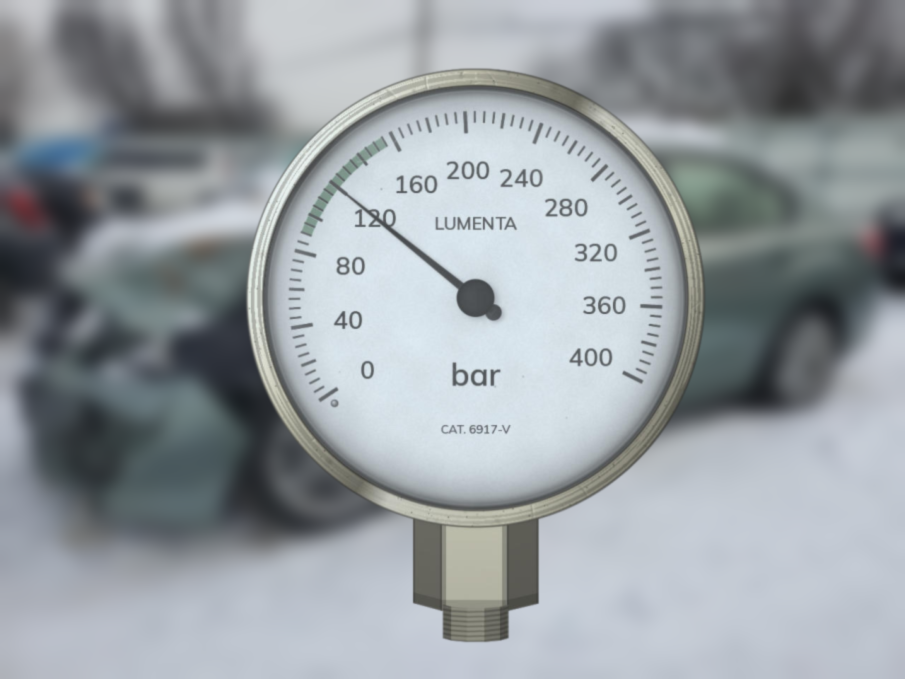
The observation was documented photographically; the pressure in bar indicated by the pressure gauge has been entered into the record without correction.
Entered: 120 bar
